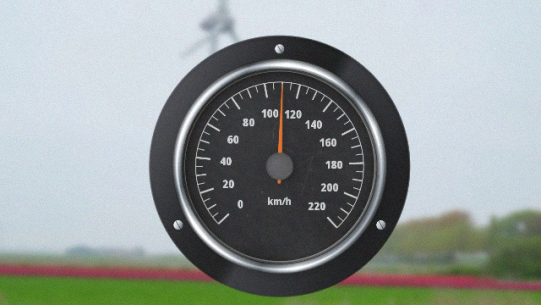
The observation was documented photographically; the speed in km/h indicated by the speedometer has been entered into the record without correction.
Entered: 110 km/h
